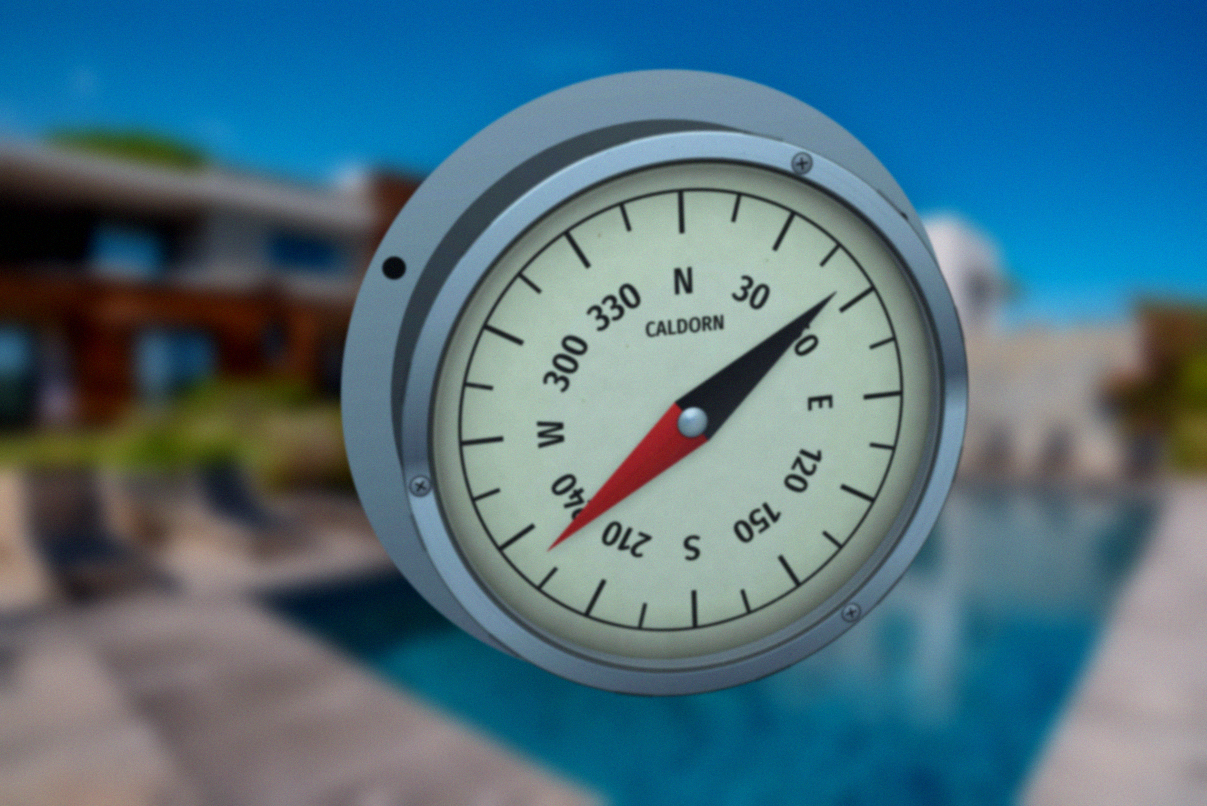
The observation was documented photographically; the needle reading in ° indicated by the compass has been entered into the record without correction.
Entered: 232.5 °
